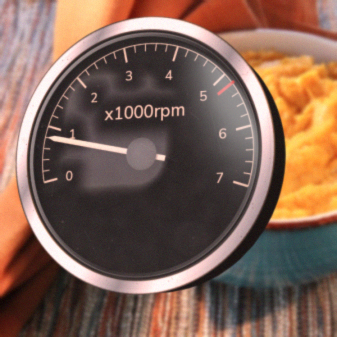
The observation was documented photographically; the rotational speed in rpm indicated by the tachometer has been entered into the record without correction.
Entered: 800 rpm
